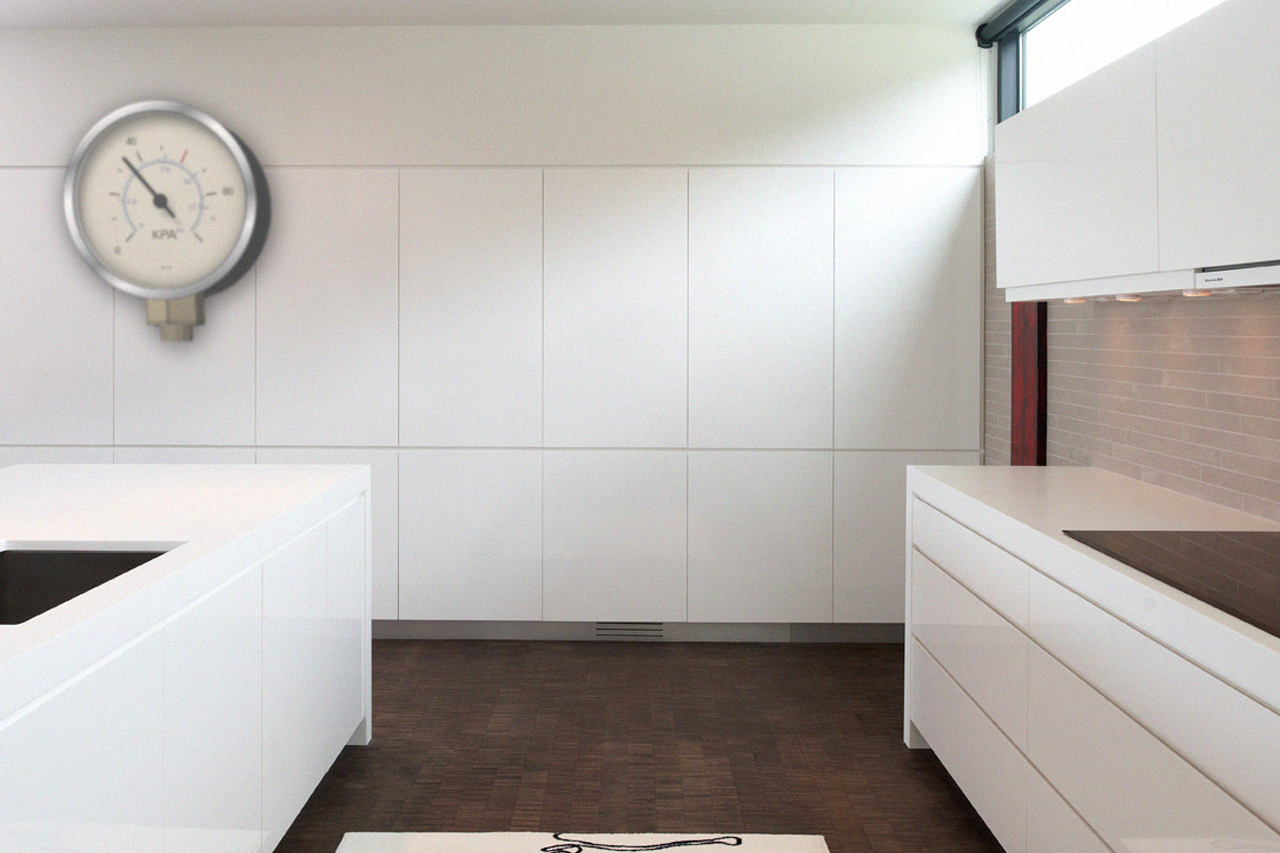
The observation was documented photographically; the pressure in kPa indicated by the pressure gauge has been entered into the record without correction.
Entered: 35 kPa
